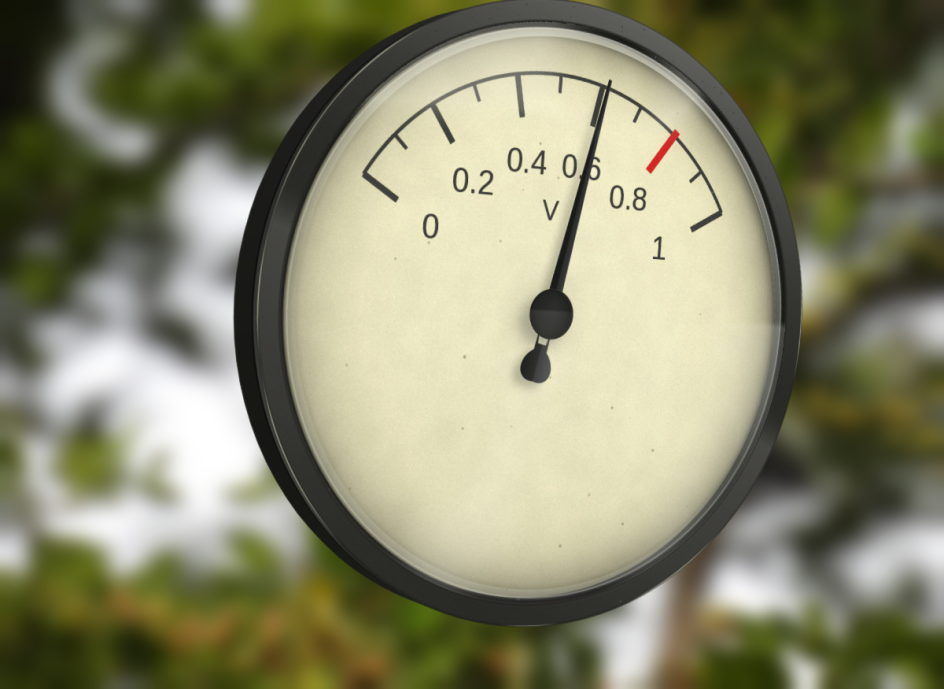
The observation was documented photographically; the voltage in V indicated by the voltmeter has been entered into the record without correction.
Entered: 0.6 V
